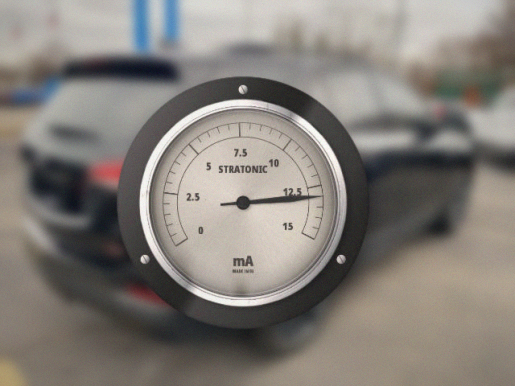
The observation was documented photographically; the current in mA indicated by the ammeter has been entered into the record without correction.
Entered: 13 mA
